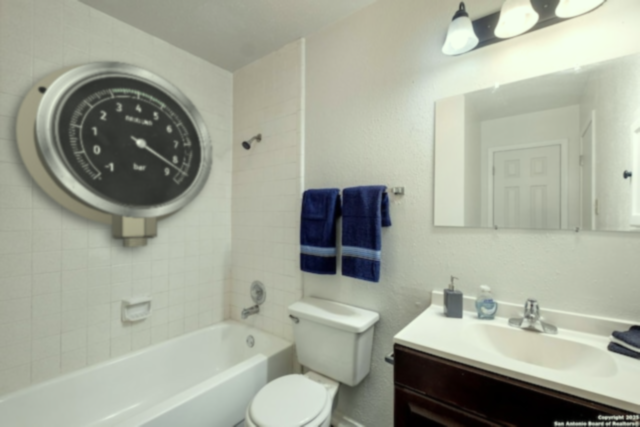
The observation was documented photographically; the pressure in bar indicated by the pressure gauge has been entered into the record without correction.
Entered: 8.5 bar
